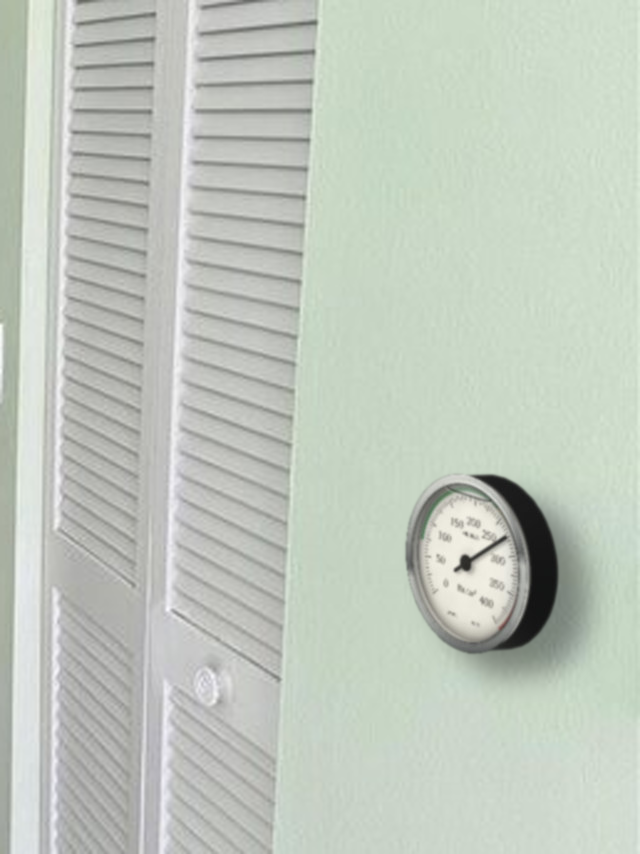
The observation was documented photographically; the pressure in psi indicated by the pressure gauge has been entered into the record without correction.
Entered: 275 psi
